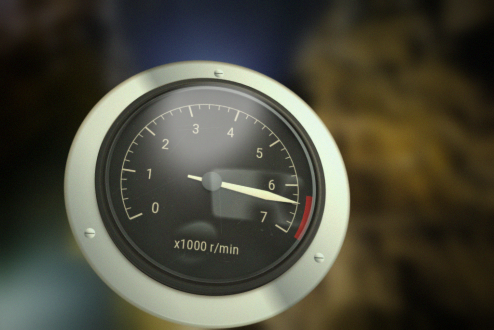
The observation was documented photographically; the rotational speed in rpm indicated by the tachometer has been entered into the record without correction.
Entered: 6400 rpm
